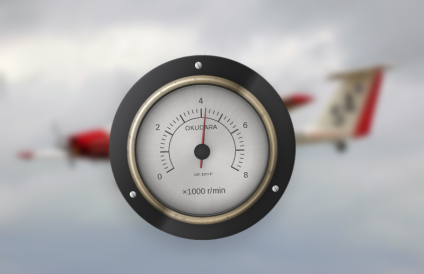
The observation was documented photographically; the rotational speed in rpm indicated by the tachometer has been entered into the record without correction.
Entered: 4200 rpm
